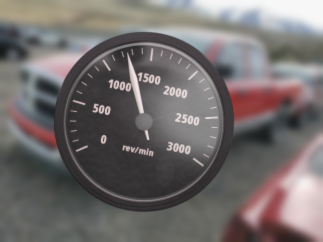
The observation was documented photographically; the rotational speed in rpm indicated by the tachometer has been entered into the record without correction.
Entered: 1250 rpm
